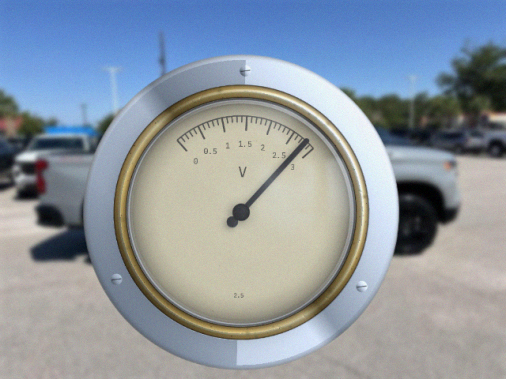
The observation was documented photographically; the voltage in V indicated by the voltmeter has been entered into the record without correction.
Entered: 2.8 V
